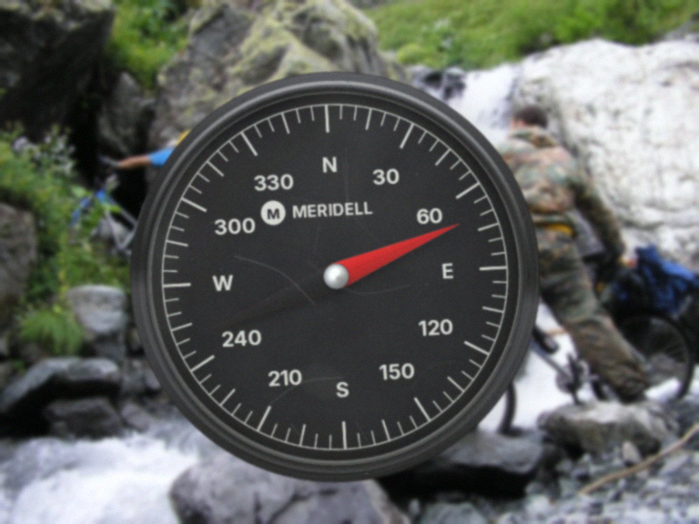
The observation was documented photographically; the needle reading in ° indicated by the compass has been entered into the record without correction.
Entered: 70 °
